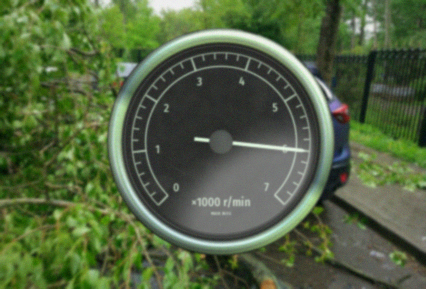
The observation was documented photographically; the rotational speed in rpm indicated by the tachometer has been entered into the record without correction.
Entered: 6000 rpm
